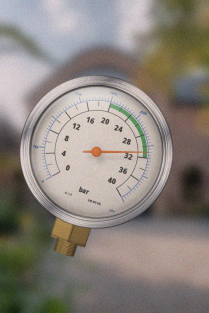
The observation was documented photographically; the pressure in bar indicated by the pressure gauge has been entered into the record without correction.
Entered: 31 bar
